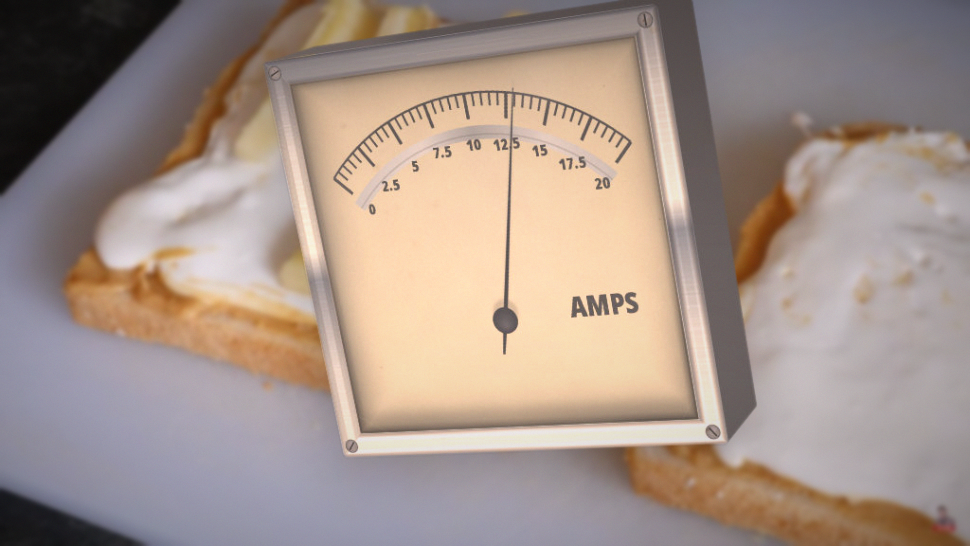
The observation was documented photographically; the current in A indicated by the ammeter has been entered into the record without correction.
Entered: 13 A
